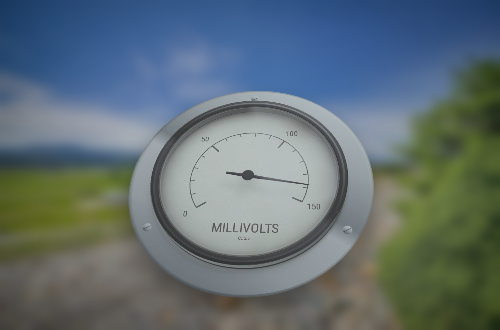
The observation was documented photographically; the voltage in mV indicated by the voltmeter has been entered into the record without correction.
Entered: 140 mV
